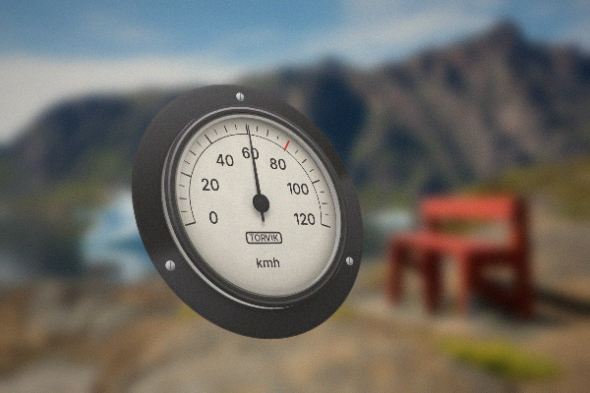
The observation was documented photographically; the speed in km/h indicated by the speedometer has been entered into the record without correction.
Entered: 60 km/h
